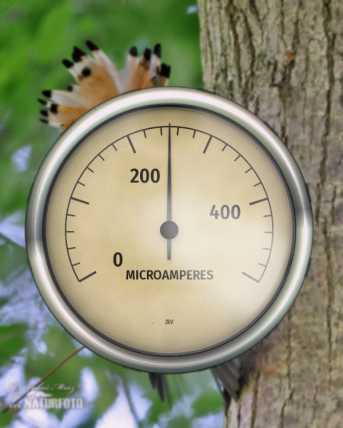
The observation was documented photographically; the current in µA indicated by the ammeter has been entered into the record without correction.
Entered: 250 µA
